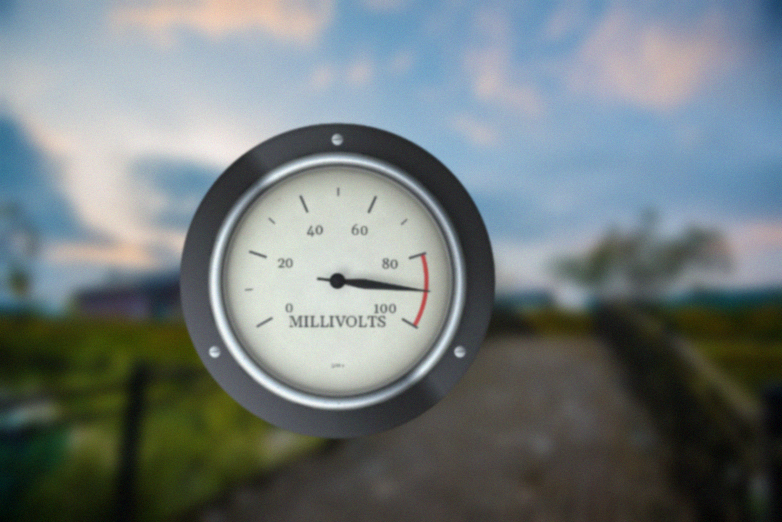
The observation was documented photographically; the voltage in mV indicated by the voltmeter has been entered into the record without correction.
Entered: 90 mV
